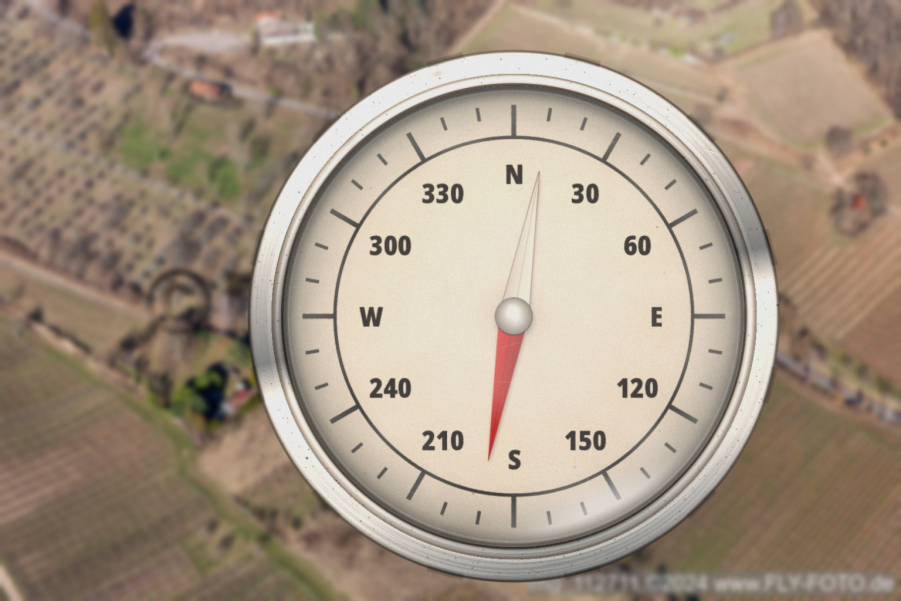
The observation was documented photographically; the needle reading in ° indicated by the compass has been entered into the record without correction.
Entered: 190 °
